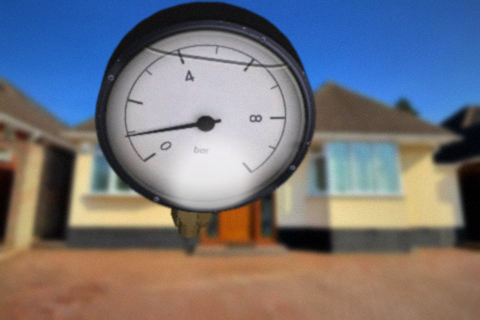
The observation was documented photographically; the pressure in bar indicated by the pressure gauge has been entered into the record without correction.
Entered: 1 bar
